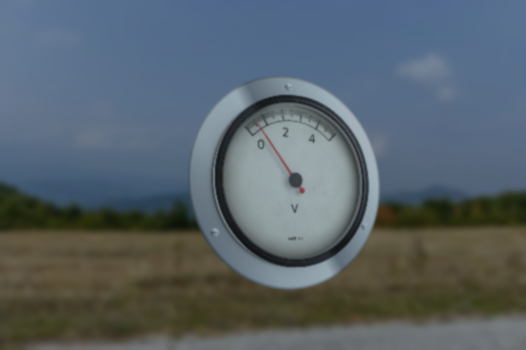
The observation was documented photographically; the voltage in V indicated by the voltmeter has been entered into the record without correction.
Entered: 0.5 V
